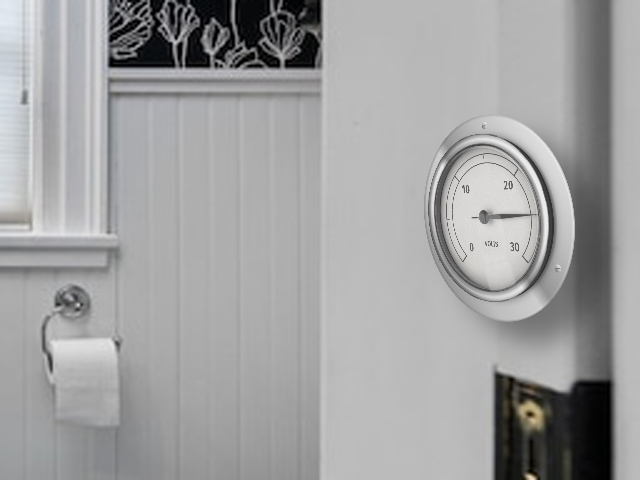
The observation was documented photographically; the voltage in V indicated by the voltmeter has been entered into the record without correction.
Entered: 25 V
